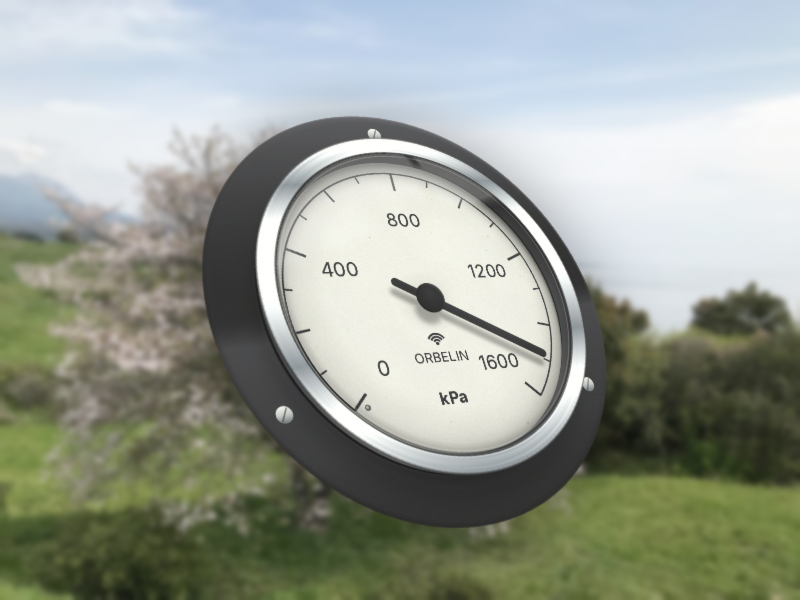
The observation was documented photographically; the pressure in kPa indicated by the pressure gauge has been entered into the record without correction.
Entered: 1500 kPa
